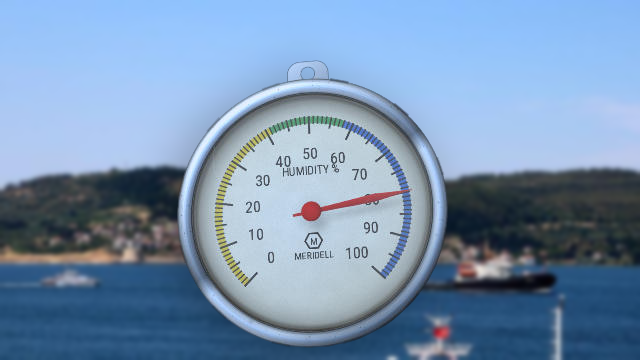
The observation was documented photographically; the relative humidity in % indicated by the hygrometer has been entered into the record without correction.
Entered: 80 %
